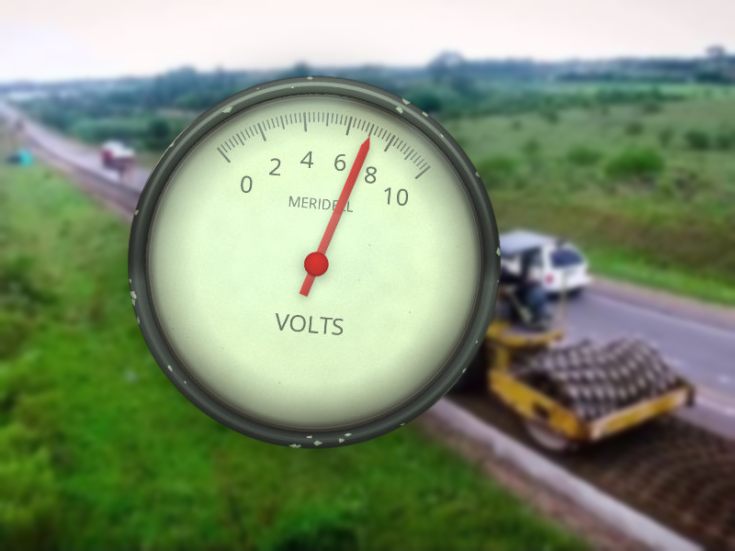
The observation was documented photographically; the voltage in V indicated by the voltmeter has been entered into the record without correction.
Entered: 7 V
